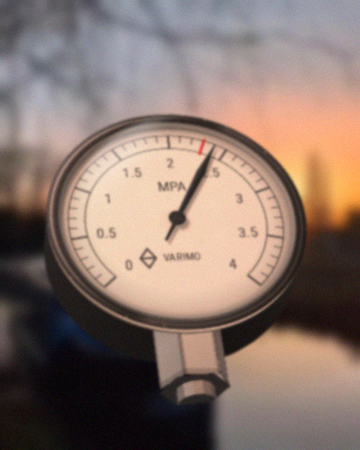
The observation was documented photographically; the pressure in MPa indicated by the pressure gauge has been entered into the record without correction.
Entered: 2.4 MPa
